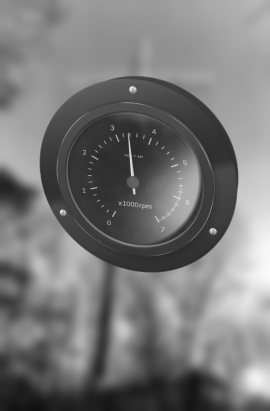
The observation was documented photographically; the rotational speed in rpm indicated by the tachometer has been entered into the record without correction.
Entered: 3400 rpm
